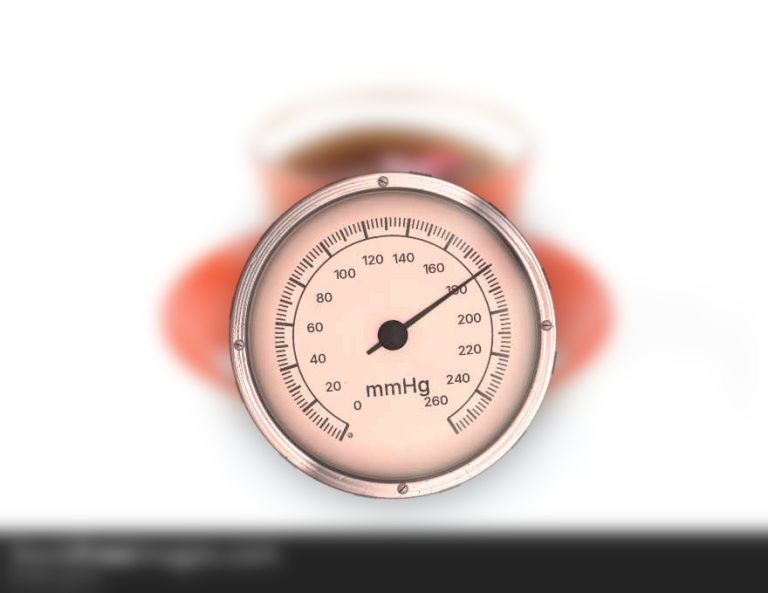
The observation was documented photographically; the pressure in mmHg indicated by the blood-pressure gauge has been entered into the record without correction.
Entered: 180 mmHg
